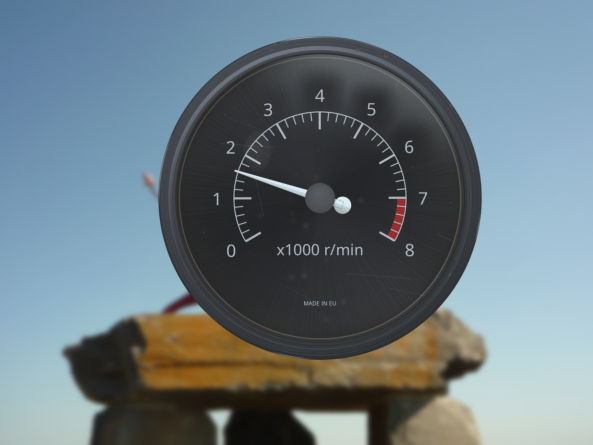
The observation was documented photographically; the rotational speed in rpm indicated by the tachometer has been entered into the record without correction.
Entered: 1600 rpm
